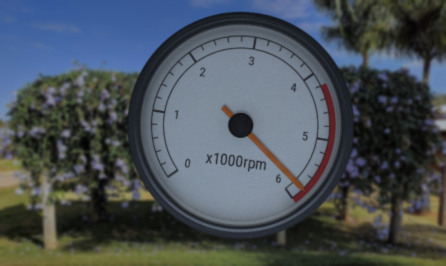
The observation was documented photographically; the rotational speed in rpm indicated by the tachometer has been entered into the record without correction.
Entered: 5800 rpm
